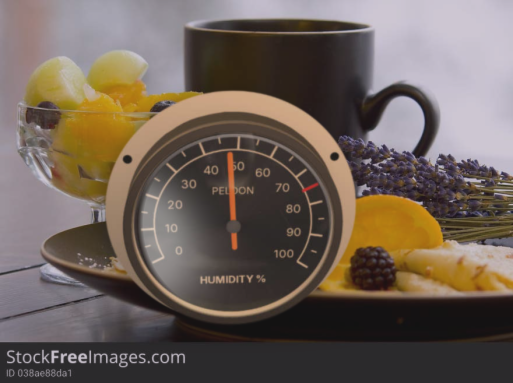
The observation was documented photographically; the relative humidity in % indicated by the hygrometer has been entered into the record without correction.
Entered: 47.5 %
